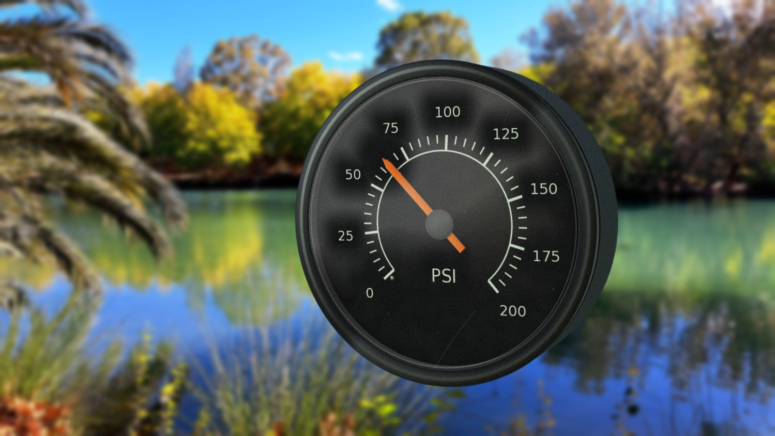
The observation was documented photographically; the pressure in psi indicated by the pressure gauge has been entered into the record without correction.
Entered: 65 psi
